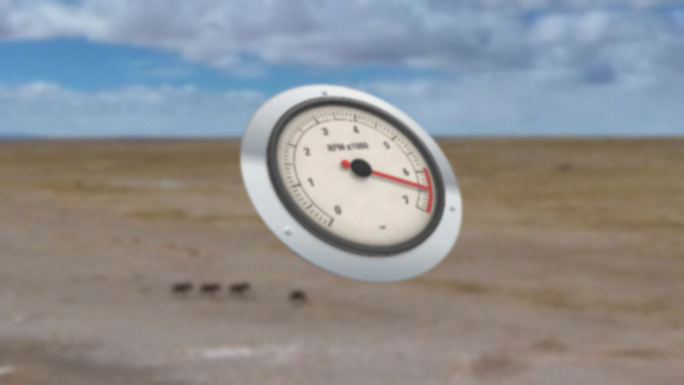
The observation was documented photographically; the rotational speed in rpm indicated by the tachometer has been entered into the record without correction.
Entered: 6500 rpm
